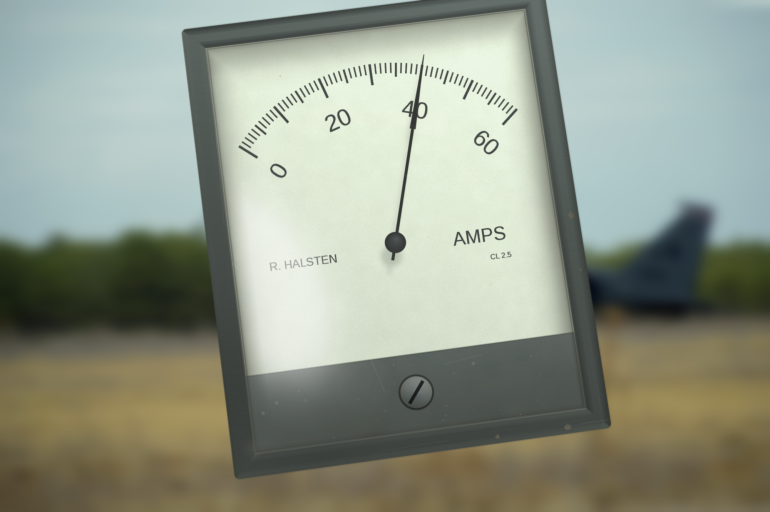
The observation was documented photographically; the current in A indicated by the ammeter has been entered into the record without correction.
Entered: 40 A
